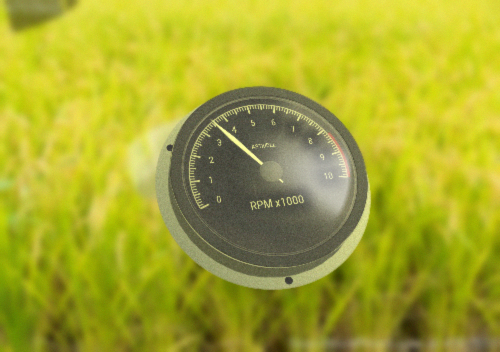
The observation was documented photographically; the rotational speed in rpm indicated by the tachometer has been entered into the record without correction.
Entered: 3500 rpm
